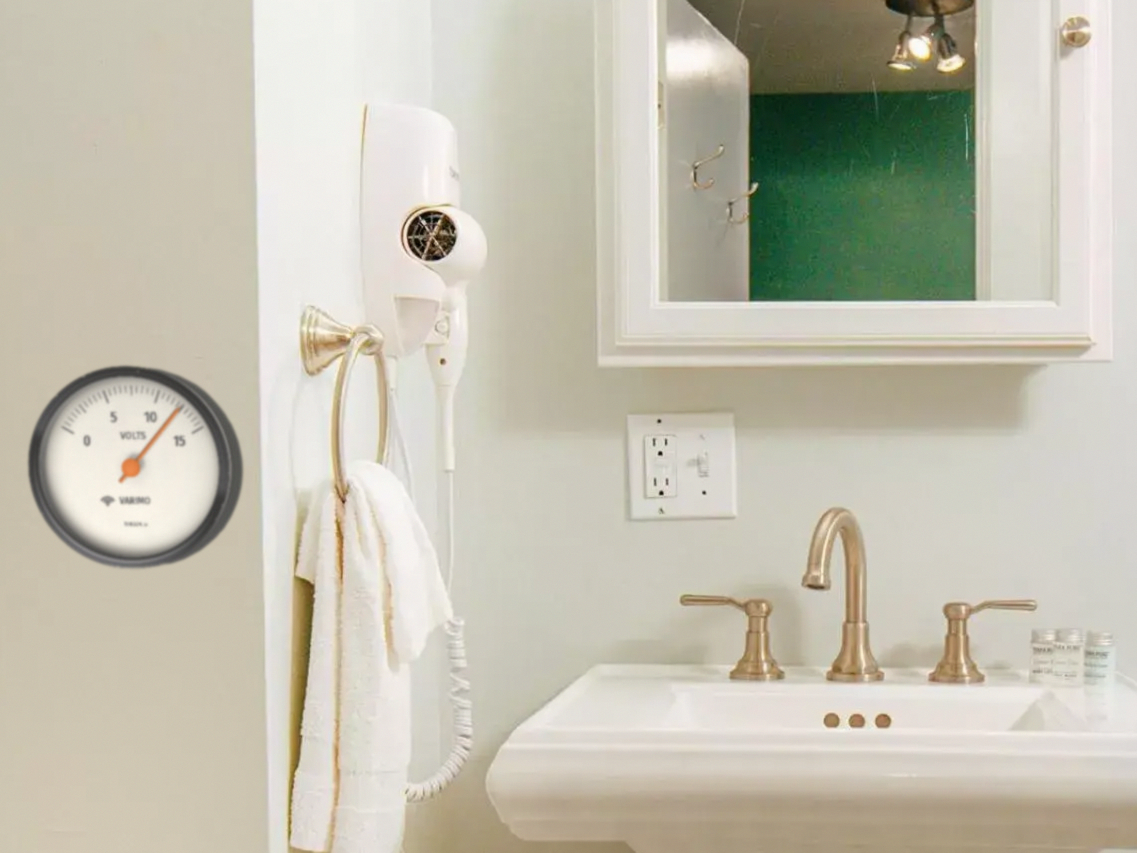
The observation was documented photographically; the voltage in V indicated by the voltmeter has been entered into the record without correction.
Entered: 12.5 V
